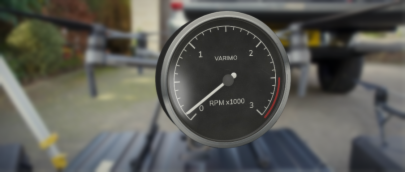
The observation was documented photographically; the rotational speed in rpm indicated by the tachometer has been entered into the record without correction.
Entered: 100 rpm
